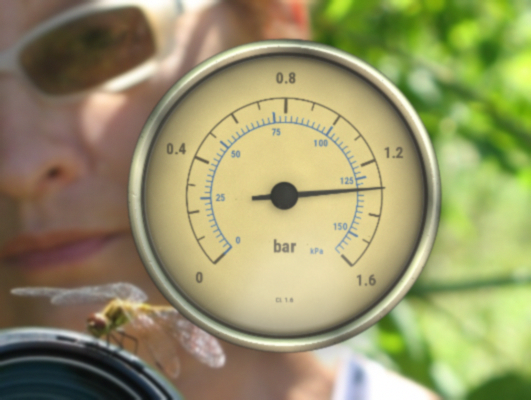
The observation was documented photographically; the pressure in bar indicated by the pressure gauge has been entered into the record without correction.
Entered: 1.3 bar
